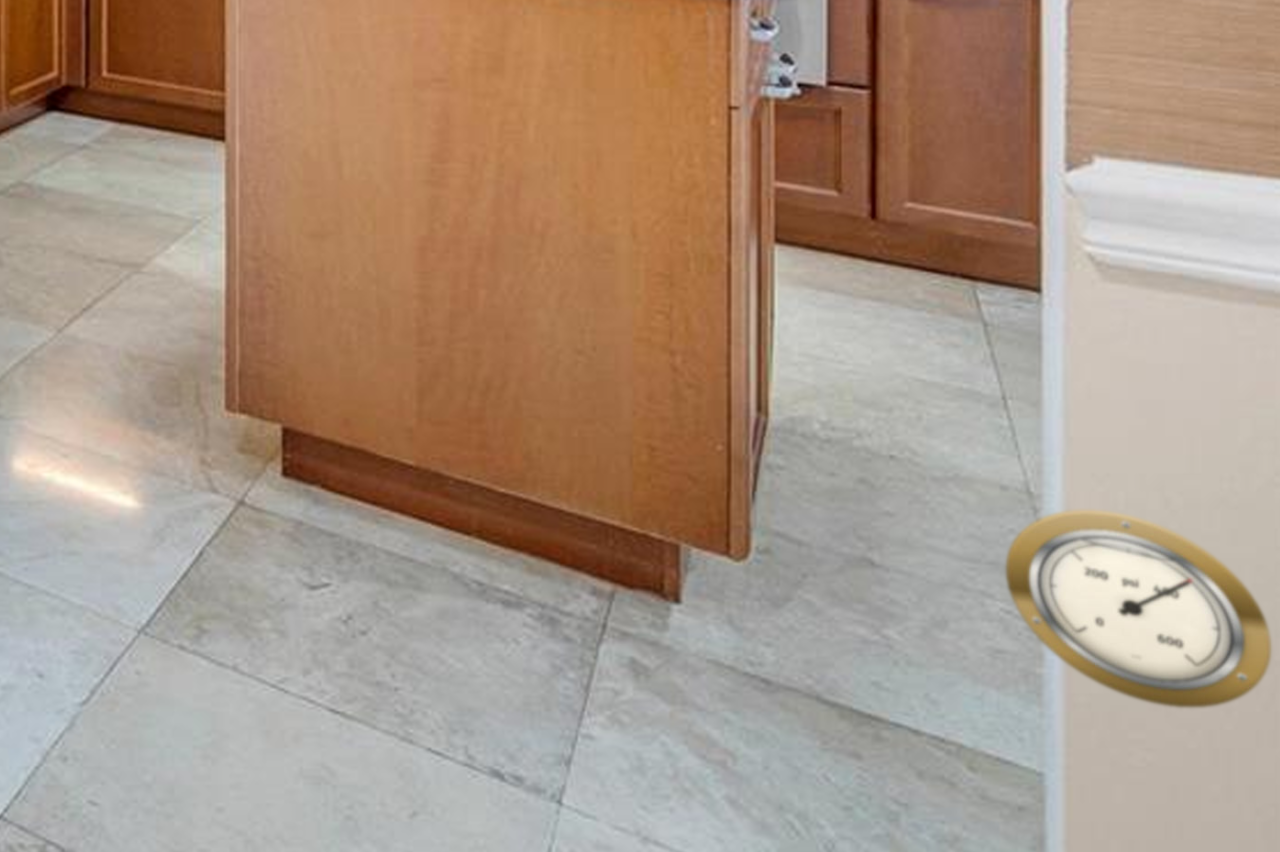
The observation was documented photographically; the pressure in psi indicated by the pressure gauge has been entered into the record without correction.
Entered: 400 psi
